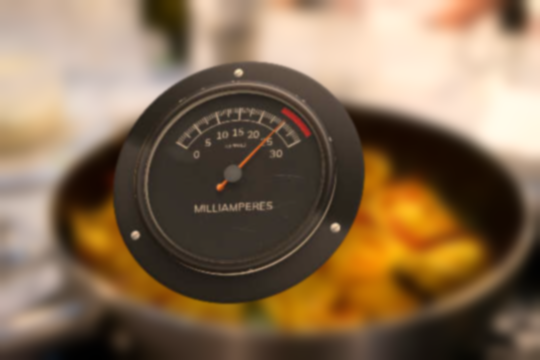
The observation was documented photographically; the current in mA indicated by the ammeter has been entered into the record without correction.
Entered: 25 mA
